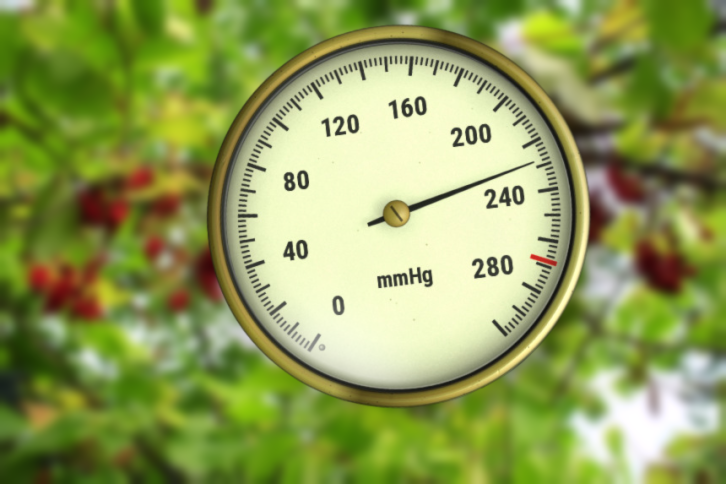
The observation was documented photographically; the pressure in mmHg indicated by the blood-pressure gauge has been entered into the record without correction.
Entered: 228 mmHg
